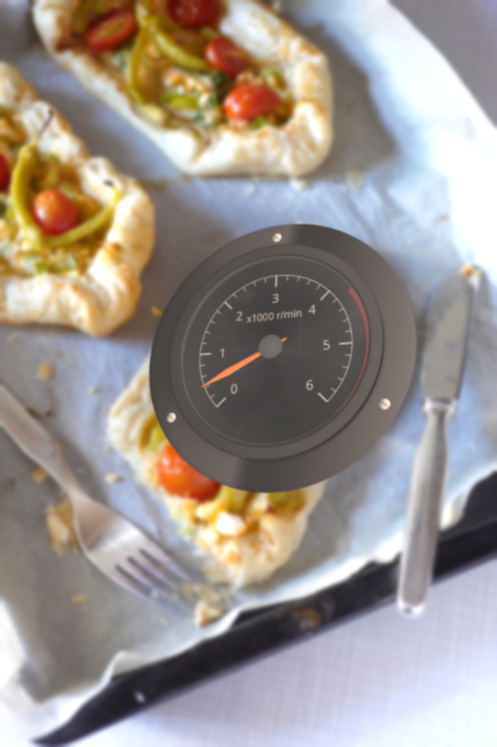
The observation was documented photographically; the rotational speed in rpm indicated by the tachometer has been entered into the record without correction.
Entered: 400 rpm
